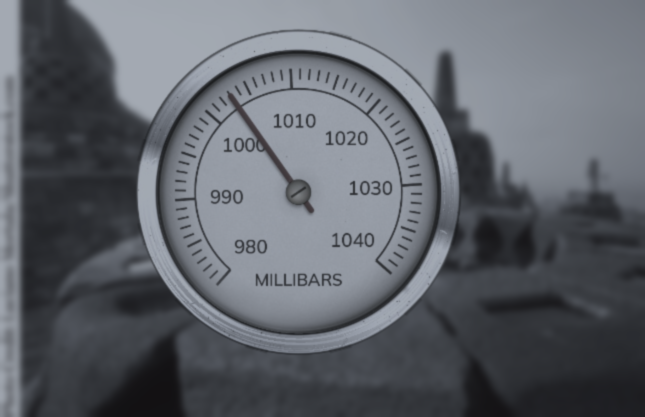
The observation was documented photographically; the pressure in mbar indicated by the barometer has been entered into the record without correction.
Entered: 1003 mbar
